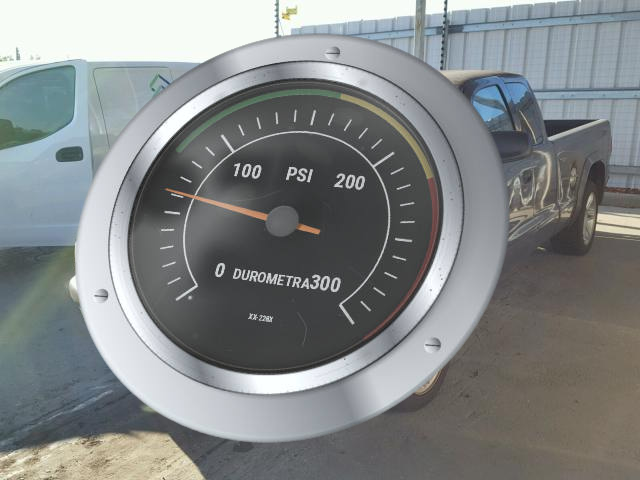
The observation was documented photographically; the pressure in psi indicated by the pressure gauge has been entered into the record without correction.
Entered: 60 psi
